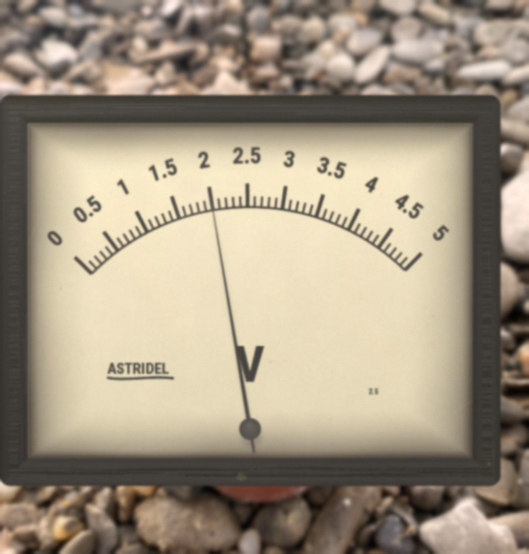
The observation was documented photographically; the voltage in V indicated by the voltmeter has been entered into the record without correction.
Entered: 2 V
